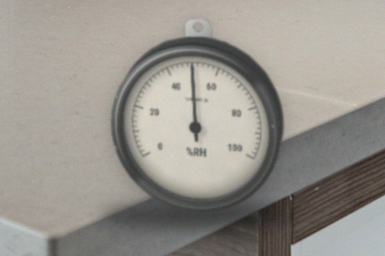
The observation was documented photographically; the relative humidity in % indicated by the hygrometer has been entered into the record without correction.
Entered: 50 %
